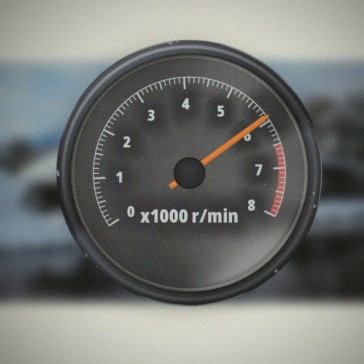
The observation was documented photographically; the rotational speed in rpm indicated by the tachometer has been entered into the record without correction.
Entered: 5900 rpm
